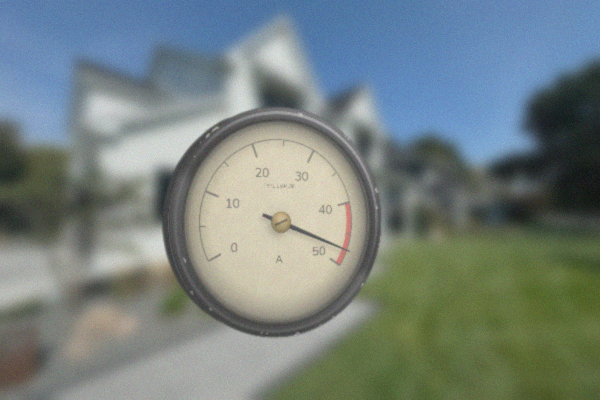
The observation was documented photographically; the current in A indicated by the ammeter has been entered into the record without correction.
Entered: 47.5 A
